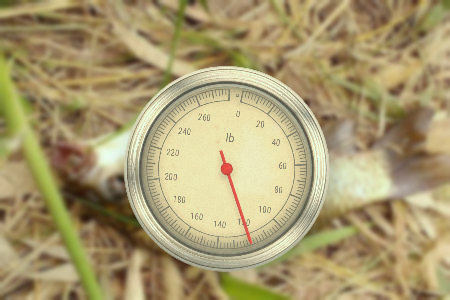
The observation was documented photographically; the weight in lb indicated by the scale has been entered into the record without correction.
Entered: 120 lb
